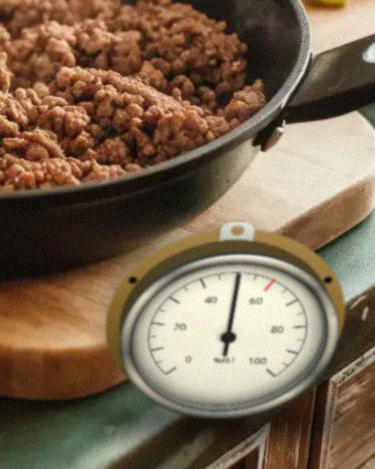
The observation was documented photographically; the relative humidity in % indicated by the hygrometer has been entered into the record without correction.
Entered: 50 %
